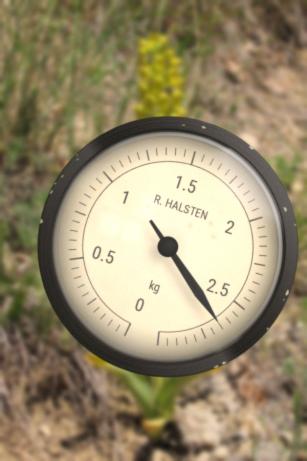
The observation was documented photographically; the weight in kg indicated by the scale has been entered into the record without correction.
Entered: 2.65 kg
